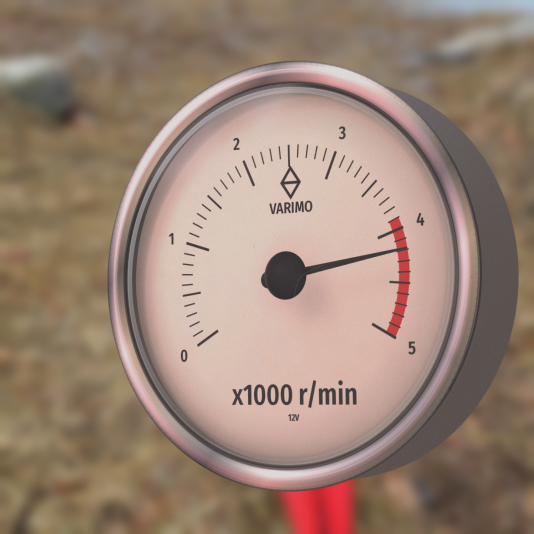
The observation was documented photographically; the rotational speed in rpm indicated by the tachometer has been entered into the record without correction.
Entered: 4200 rpm
